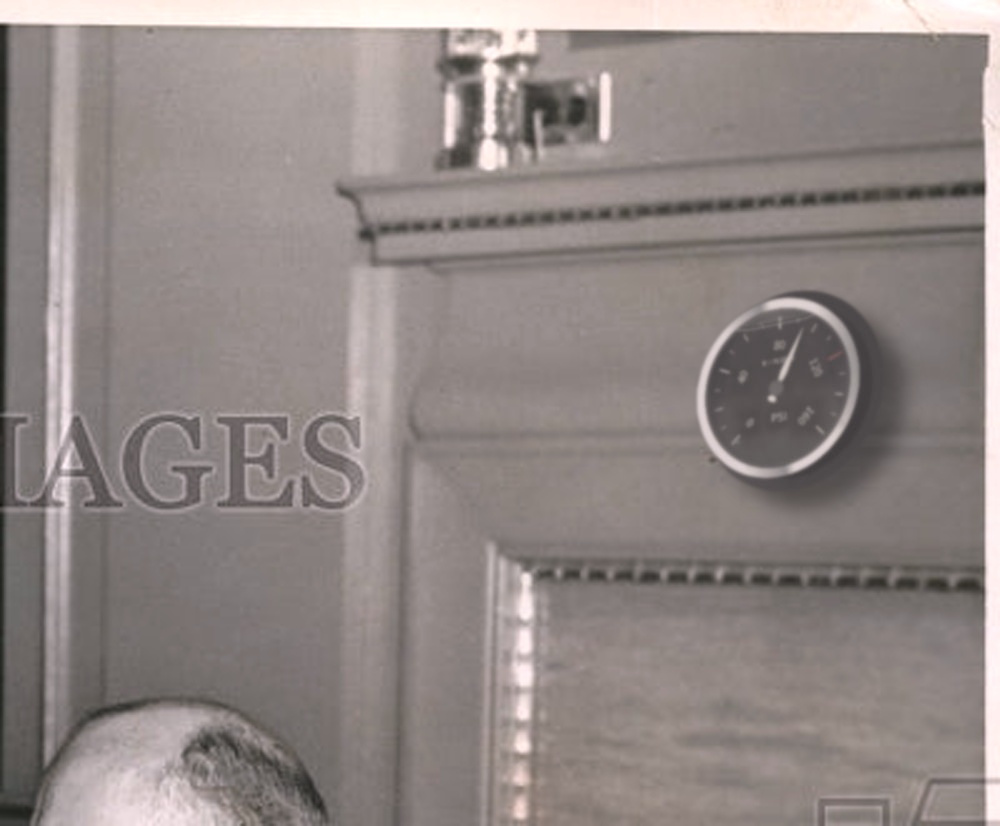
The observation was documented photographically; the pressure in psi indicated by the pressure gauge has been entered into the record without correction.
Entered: 95 psi
